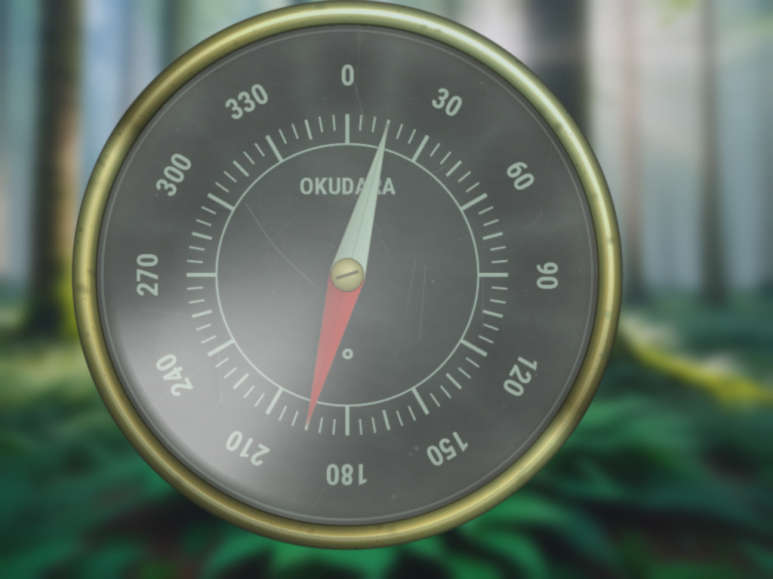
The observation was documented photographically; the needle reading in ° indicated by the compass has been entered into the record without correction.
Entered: 195 °
